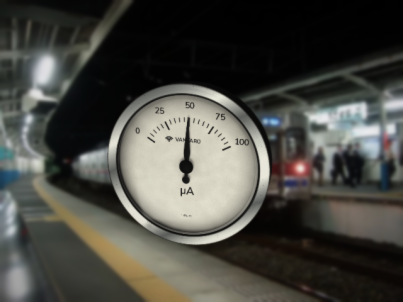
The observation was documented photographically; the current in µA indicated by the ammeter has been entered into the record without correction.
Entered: 50 µA
